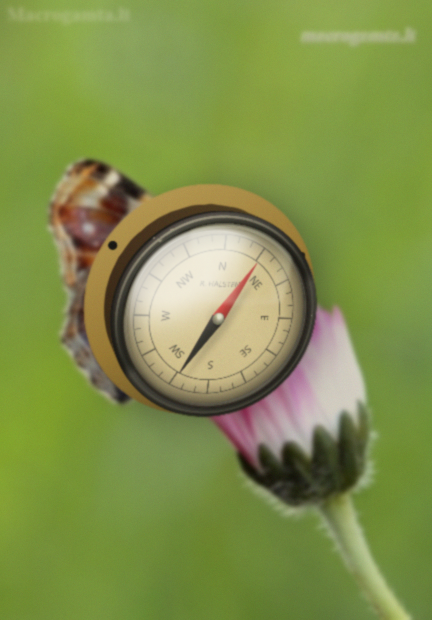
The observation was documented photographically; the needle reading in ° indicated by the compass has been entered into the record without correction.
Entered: 30 °
